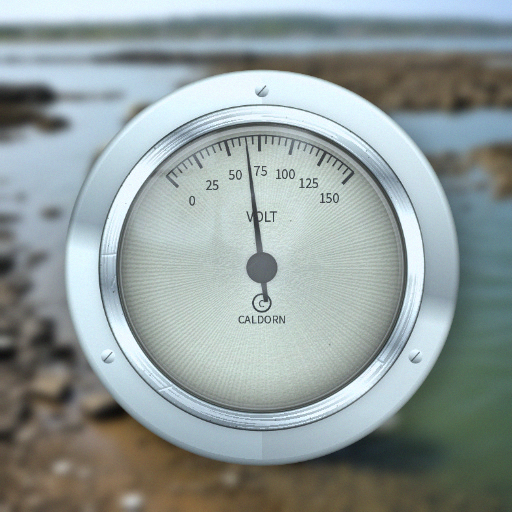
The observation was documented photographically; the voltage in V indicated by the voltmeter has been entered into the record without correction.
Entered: 65 V
